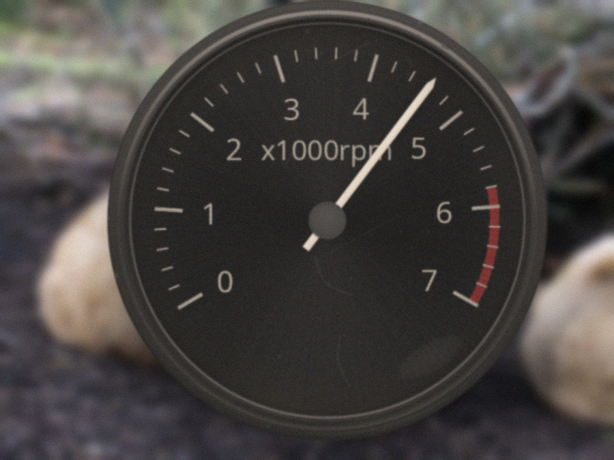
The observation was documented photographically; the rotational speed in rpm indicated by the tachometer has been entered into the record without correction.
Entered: 4600 rpm
